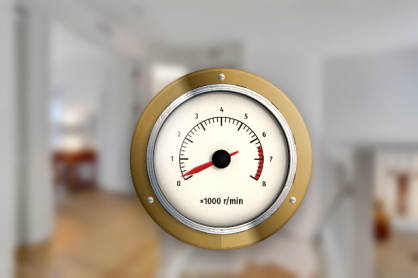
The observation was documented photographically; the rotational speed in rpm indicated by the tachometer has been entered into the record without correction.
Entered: 200 rpm
